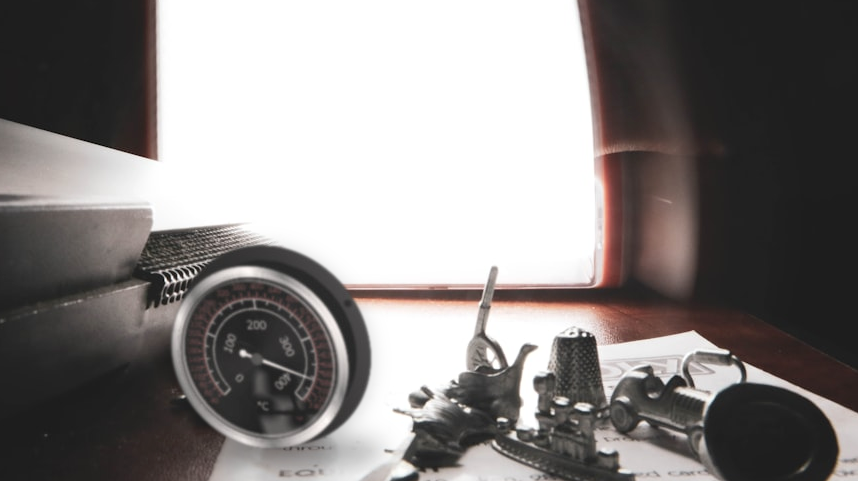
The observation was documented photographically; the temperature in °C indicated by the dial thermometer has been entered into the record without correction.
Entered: 360 °C
